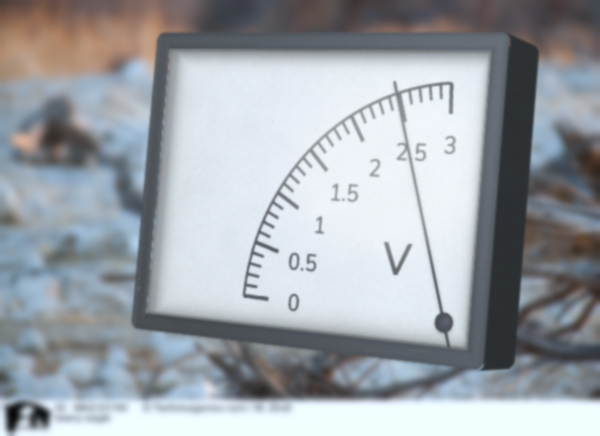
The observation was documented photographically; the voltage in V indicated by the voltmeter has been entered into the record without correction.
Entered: 2.5 V
